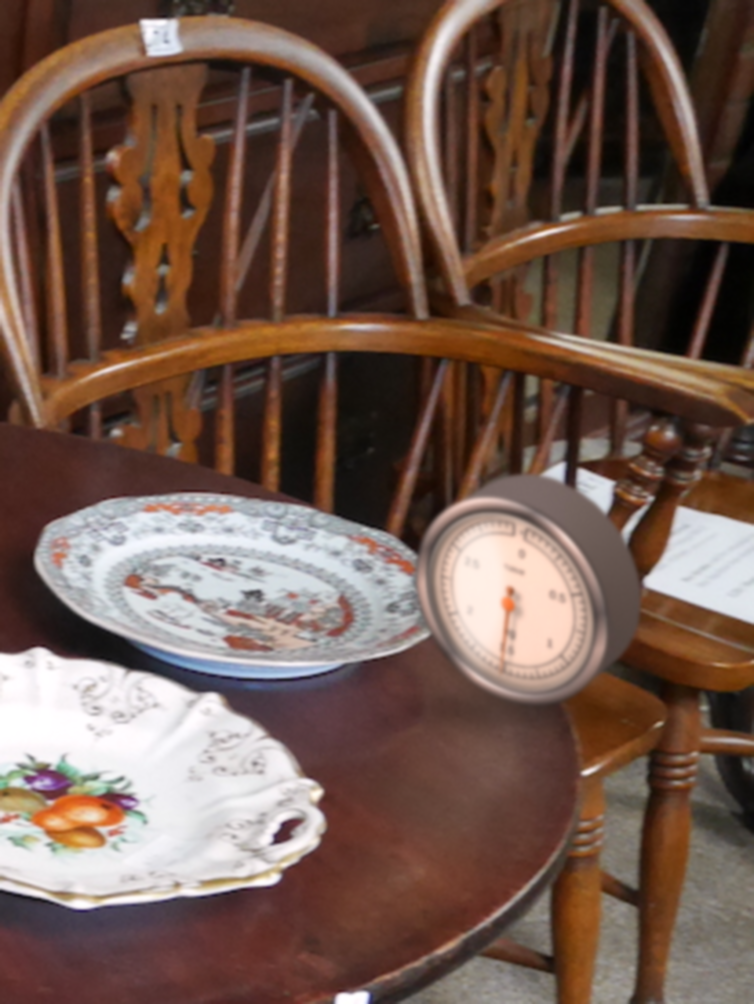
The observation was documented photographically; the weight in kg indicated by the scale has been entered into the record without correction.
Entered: 1.5 kg
